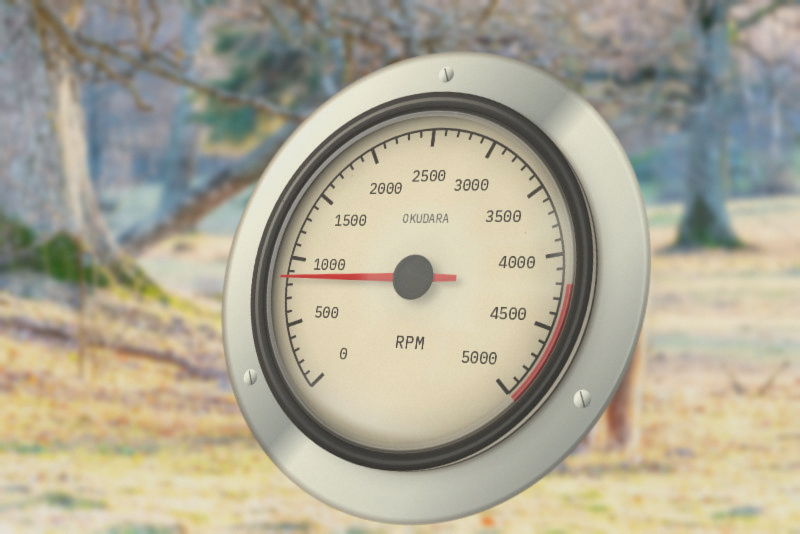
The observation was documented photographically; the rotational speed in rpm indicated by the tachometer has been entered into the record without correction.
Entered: 850 rpm
